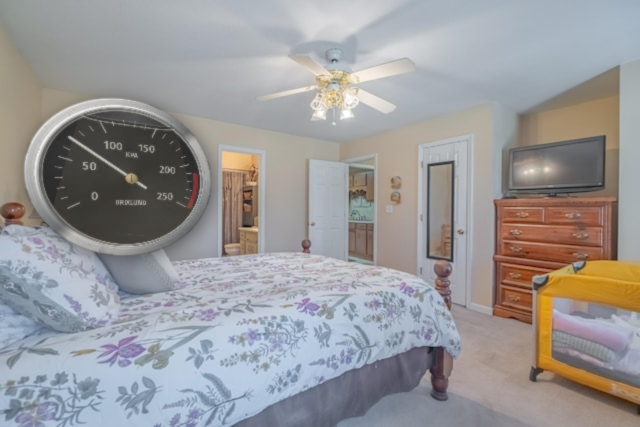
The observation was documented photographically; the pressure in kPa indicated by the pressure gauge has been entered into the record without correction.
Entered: 70 kPa
